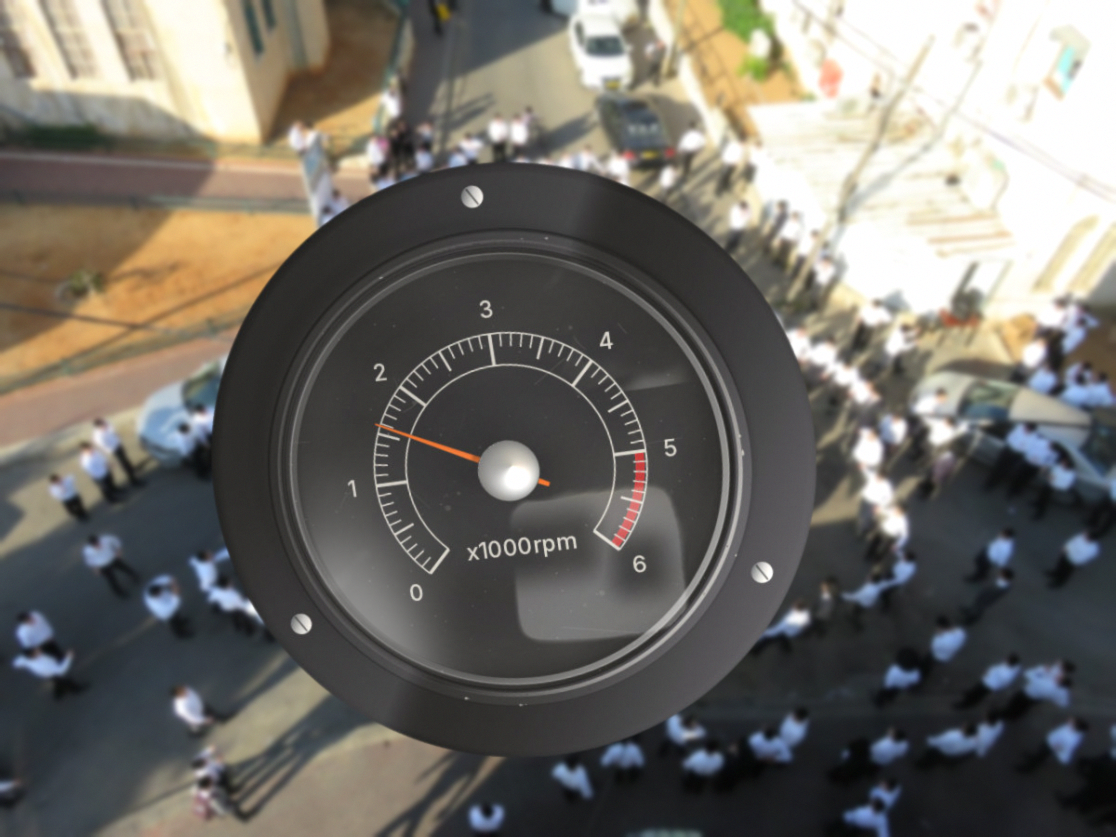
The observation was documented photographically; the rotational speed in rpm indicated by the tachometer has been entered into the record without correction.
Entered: 1600 rpm
